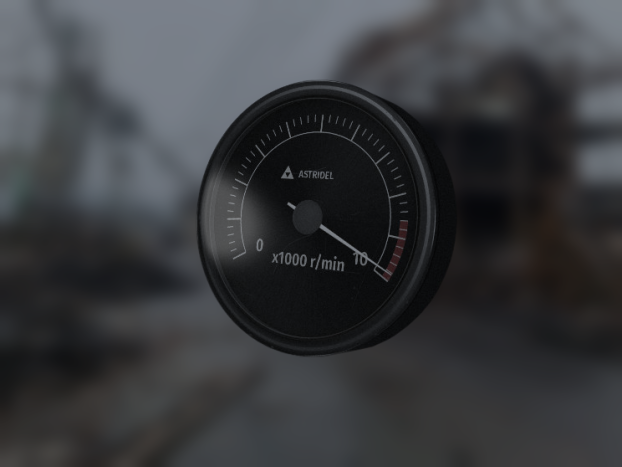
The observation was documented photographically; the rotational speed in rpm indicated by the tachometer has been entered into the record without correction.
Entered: 9800 rpm
